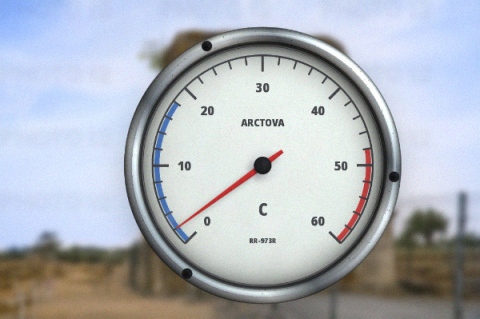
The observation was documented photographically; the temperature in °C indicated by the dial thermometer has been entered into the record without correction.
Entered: 2 °C
